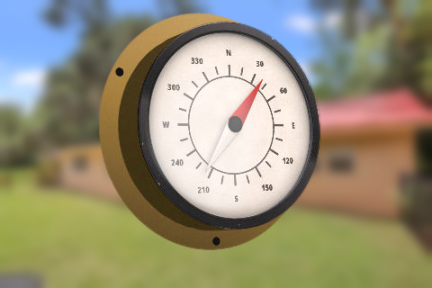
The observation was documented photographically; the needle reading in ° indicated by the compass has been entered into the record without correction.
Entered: 37.5 °
